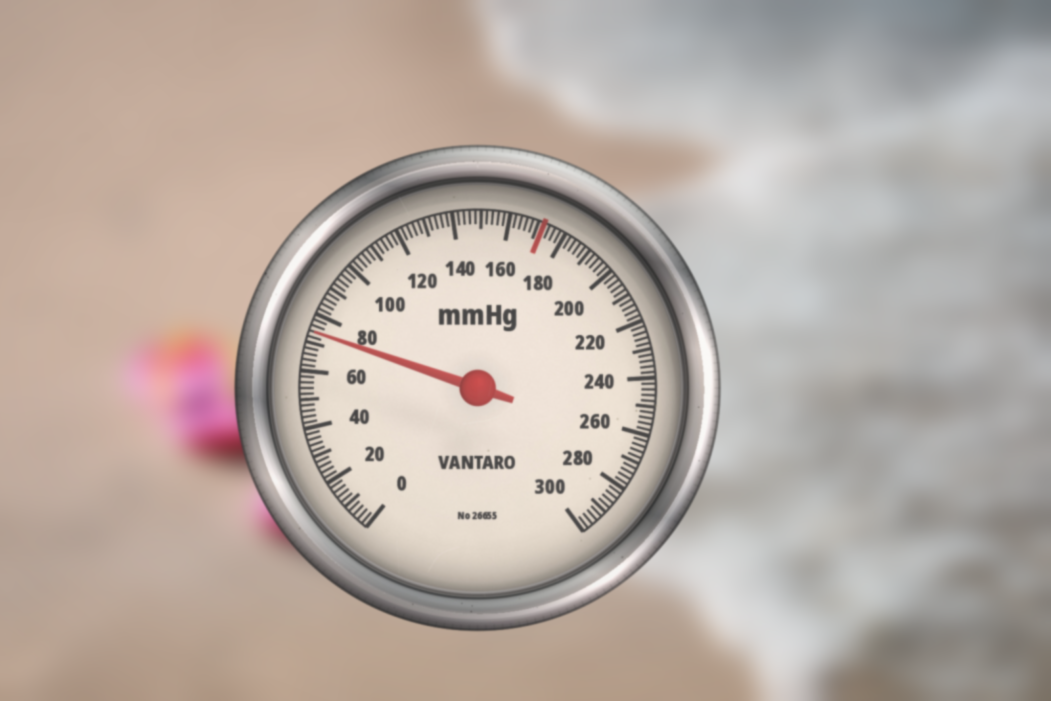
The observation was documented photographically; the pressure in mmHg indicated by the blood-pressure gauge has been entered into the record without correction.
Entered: 74 mmHg
